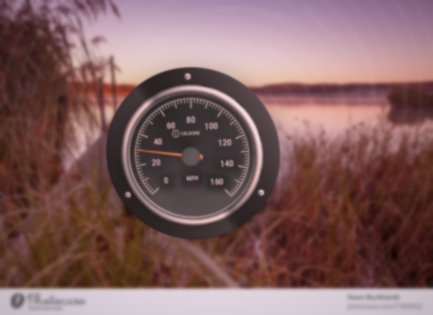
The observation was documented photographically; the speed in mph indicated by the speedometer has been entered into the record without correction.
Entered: 30 mph
